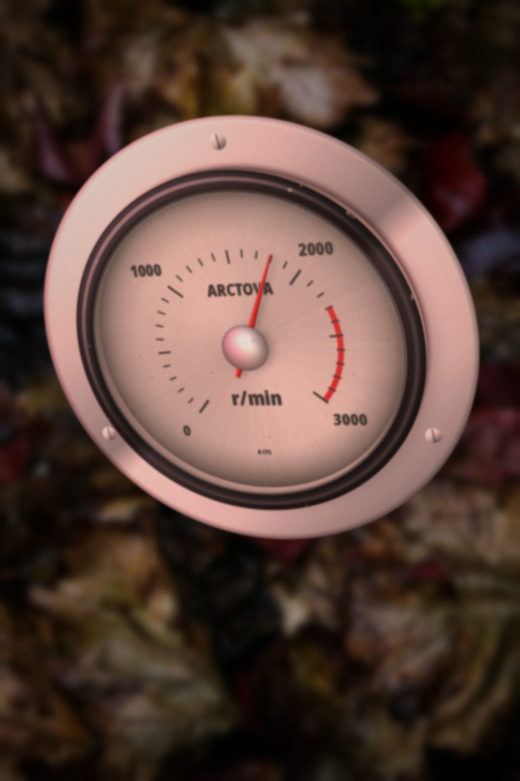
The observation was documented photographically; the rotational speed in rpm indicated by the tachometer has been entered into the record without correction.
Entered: 1800 rpm
